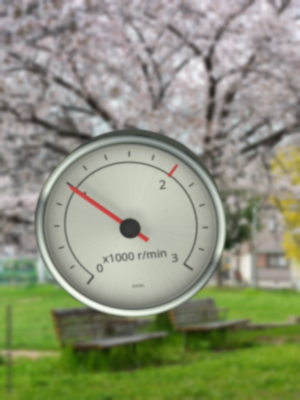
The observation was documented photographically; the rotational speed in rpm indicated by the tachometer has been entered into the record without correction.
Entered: 1000 rpm
